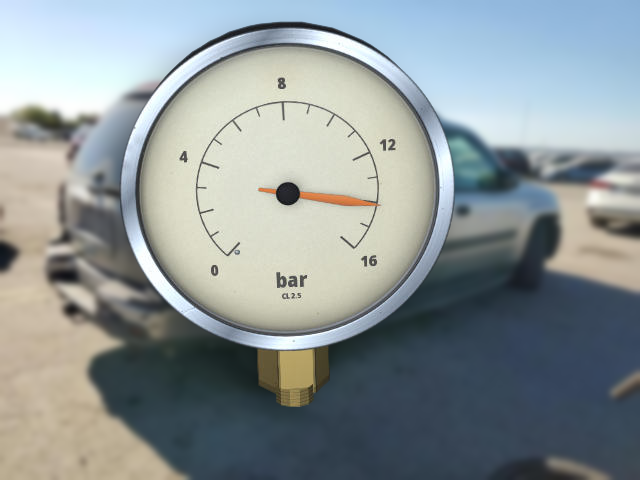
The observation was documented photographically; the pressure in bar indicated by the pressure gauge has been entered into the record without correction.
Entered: 14 bar
